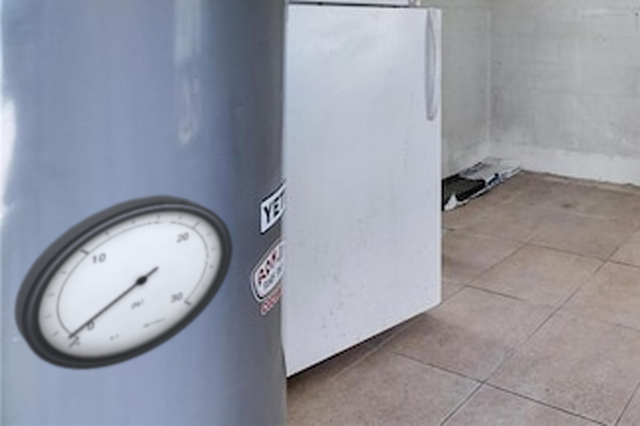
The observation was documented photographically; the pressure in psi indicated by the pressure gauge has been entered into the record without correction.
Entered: 1 psi
